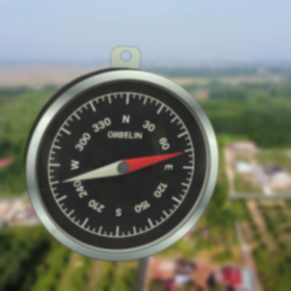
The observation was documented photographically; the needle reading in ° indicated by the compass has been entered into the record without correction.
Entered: 75 °
